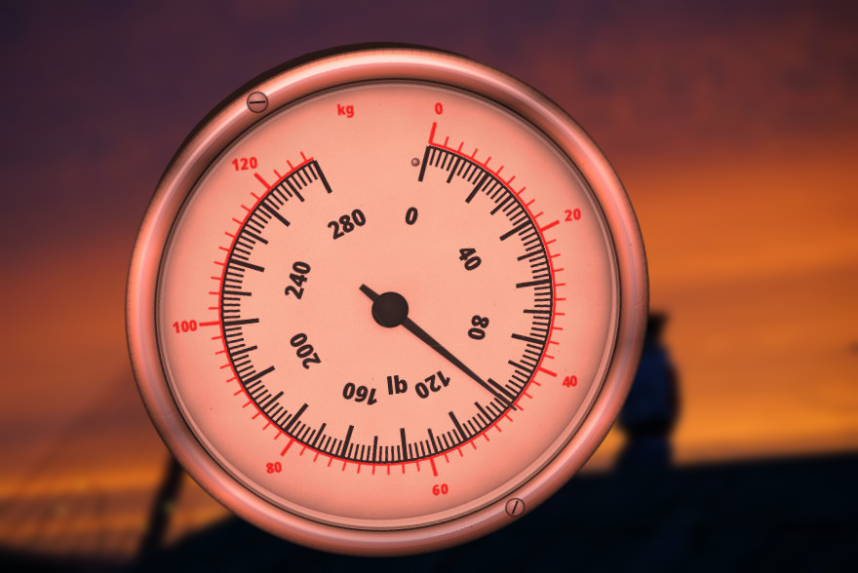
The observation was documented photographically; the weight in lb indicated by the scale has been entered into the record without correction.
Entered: 102 lb
